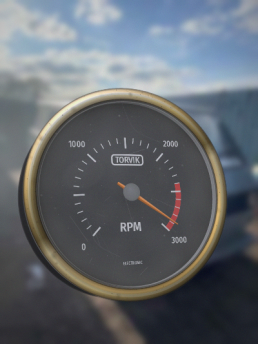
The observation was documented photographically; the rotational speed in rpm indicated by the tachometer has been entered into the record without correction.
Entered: 2900 rpm
